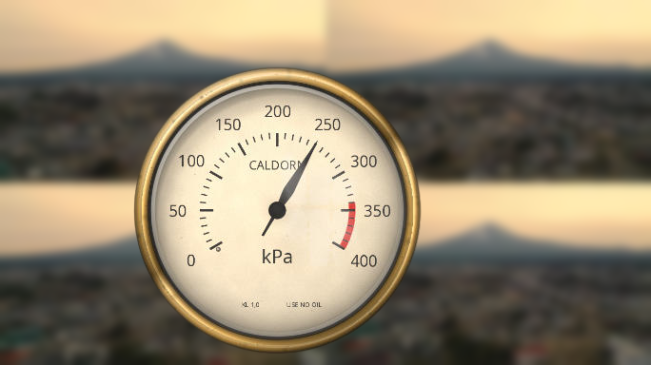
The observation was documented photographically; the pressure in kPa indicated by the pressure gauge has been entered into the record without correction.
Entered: 250 kPa
